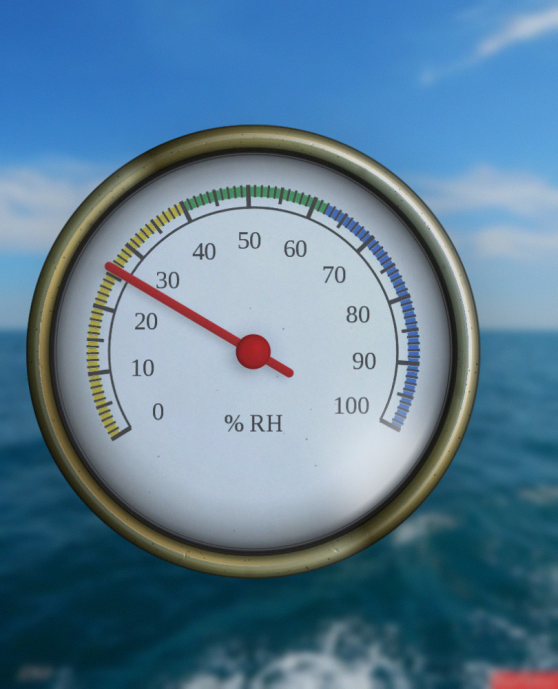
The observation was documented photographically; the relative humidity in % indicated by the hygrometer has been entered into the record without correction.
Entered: 26 %
